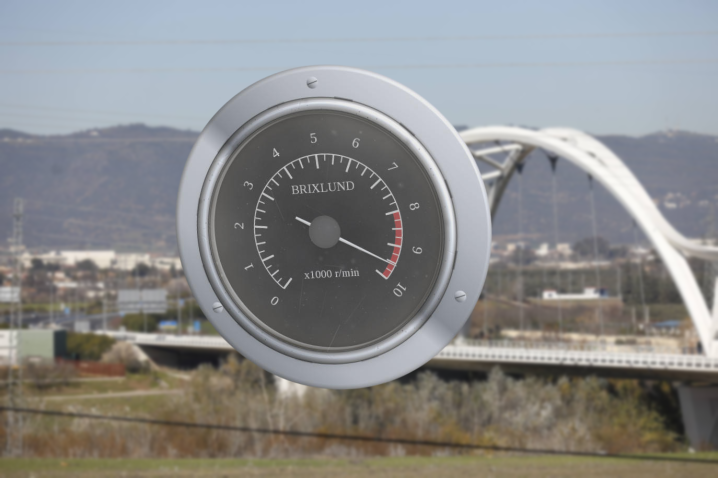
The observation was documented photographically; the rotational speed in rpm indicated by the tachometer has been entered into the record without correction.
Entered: 9500 rpm
